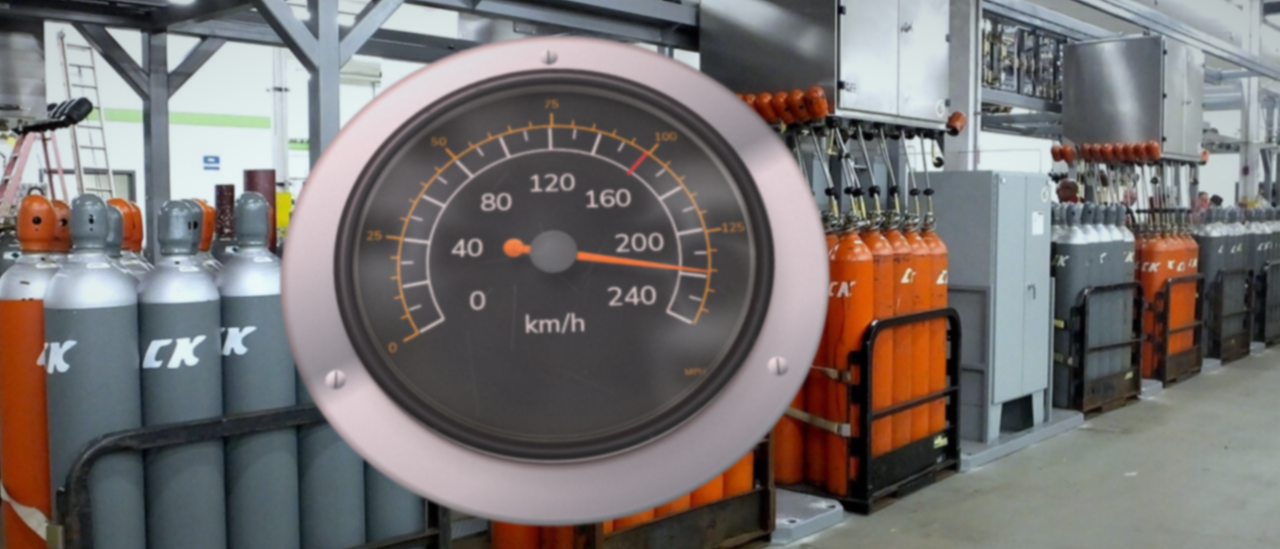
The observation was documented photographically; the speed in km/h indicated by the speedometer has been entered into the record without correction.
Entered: 220 km/h
